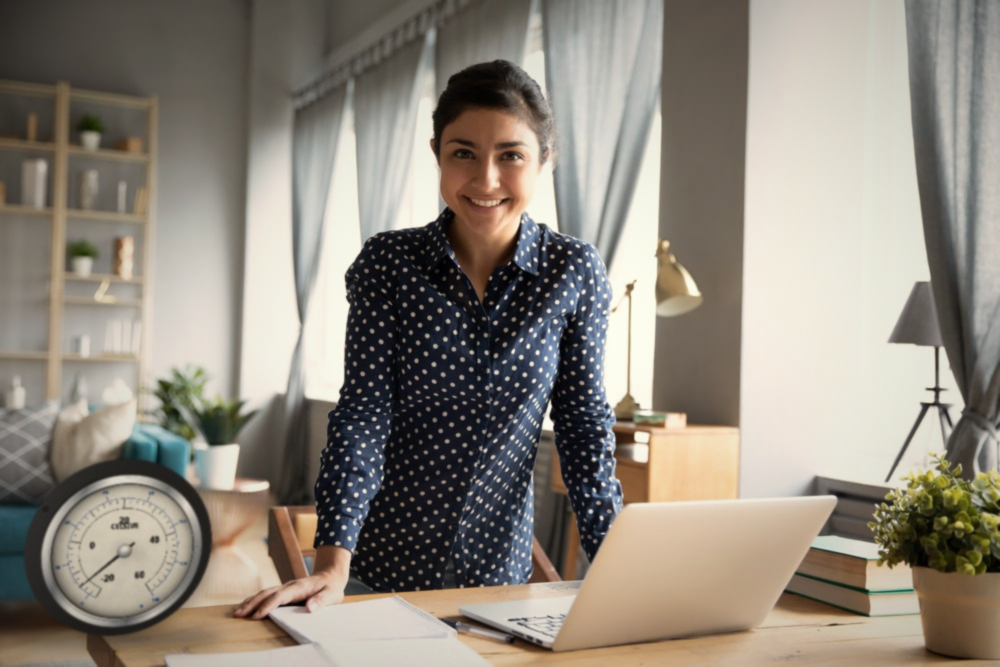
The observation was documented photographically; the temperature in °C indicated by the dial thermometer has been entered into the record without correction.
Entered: -14 °C
